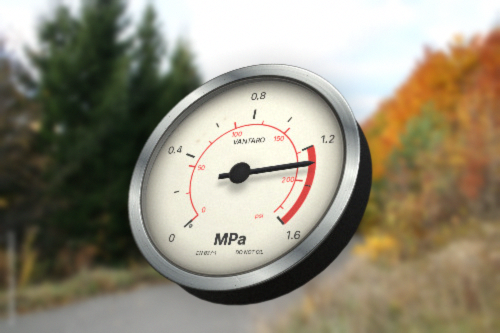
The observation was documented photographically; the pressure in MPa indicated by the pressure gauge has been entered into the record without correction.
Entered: 1.3 MPa
